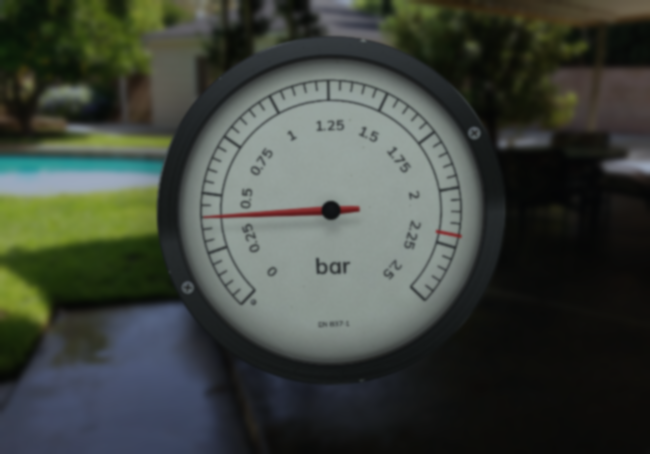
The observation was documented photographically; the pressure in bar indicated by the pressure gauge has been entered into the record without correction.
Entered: 0.4 bar
